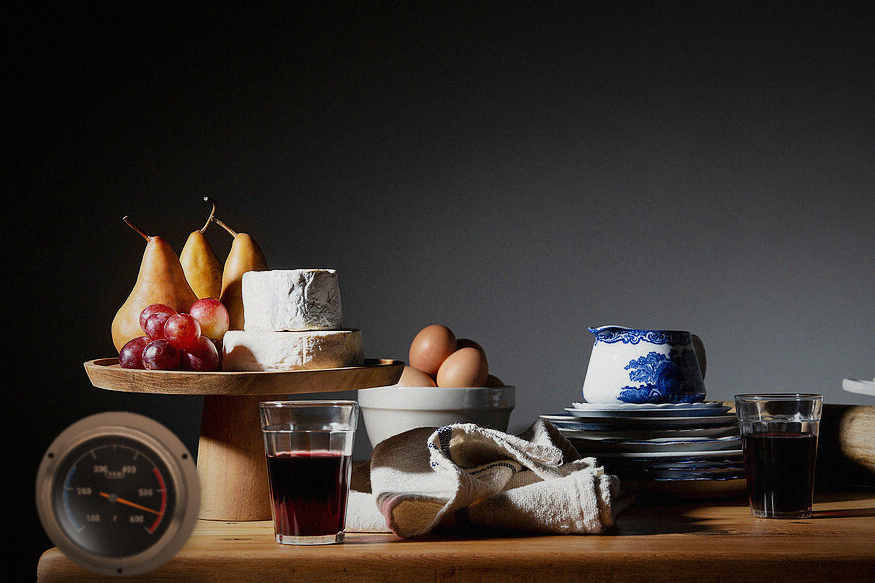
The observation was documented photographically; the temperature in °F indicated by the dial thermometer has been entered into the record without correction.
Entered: 550 °F
